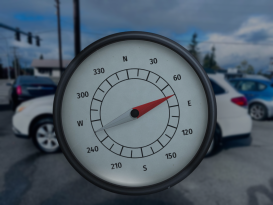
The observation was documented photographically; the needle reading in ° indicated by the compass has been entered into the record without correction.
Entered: 75 °
